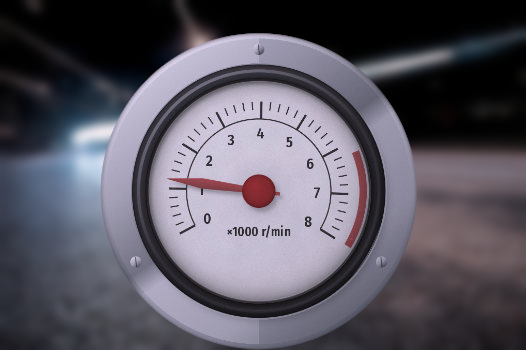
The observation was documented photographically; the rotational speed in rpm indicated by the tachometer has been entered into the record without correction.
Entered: 1200 rpm
